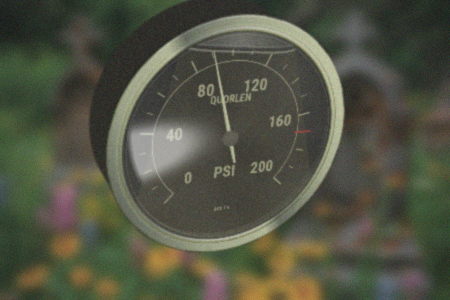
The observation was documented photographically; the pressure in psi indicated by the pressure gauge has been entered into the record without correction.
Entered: 90 psi
